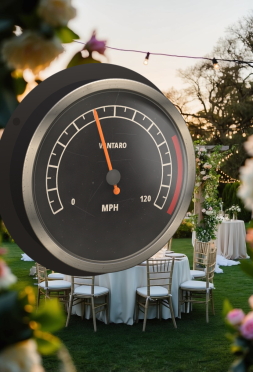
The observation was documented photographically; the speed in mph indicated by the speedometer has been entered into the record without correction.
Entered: 50 mph
